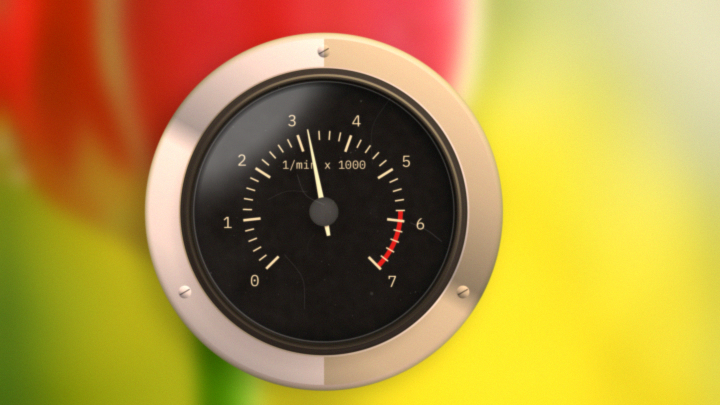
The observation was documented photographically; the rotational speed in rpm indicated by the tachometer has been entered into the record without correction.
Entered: 3200 rpm
